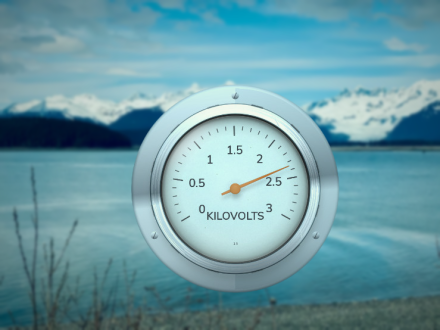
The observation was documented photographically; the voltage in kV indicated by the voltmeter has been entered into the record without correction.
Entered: 2.35 kV
